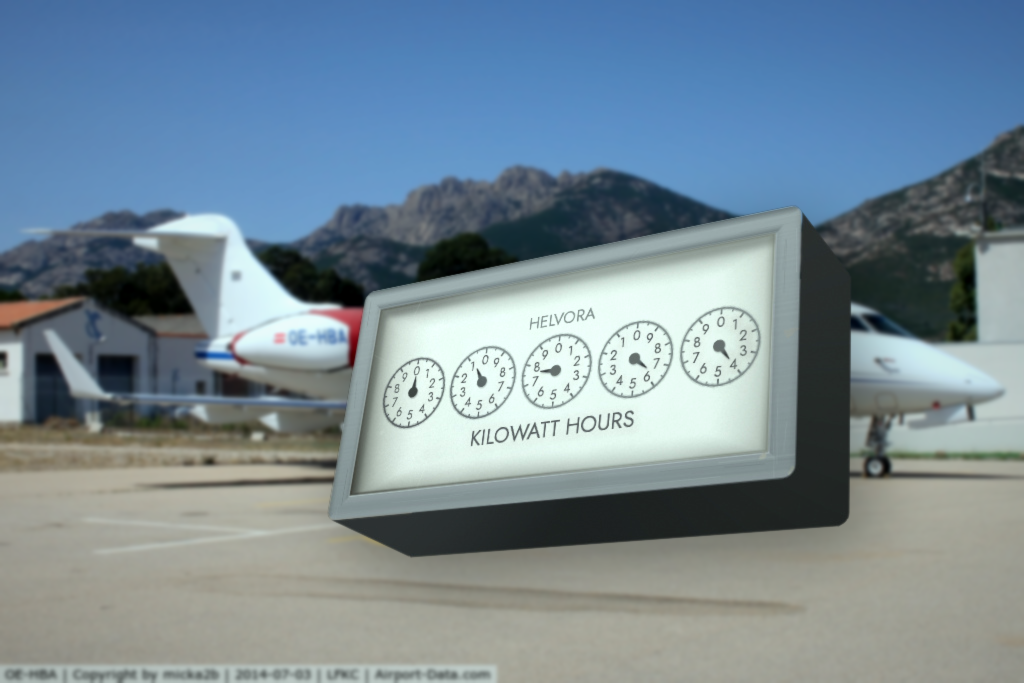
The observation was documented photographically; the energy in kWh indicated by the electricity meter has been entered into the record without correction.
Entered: 764 kWh
